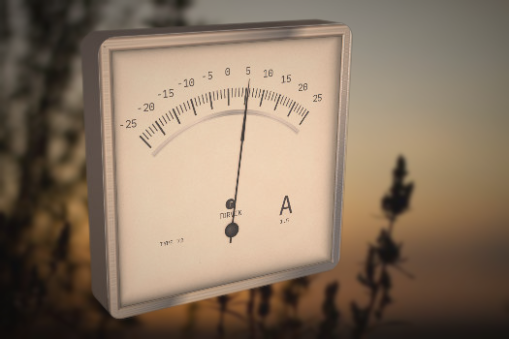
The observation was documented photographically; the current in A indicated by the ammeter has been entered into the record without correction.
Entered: 5 A
